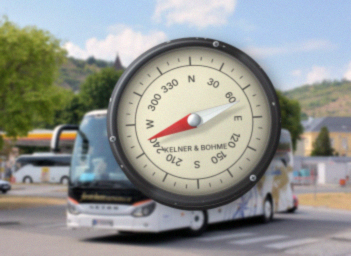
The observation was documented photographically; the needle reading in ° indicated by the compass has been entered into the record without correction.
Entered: 250 °
